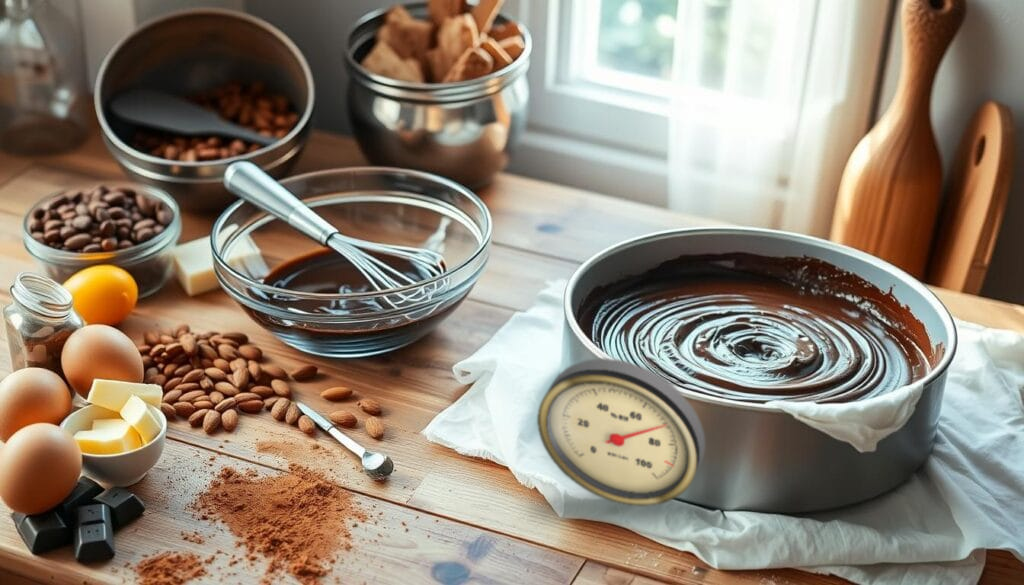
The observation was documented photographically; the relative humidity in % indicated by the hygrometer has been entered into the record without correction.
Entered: 70 %
